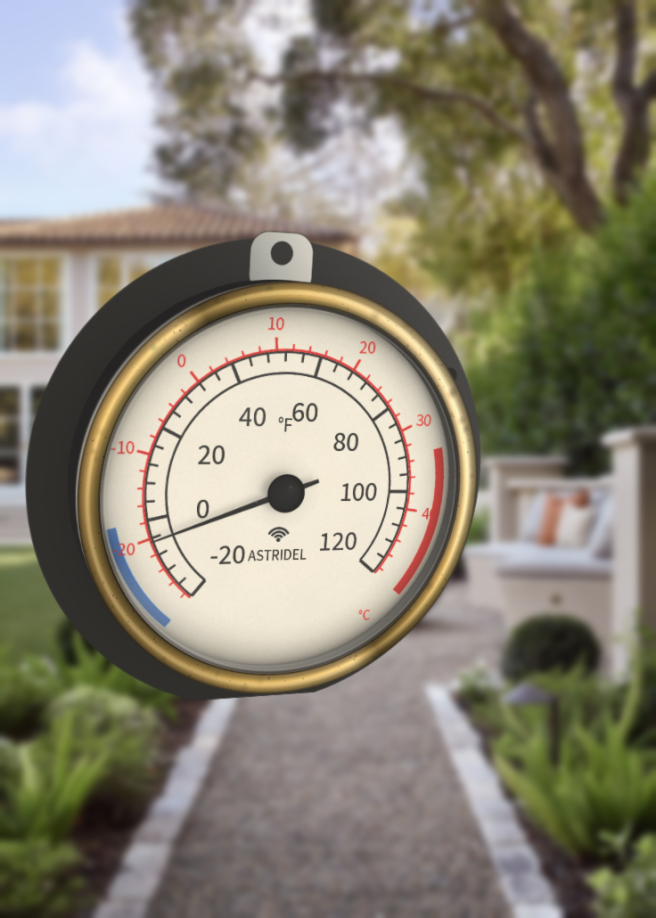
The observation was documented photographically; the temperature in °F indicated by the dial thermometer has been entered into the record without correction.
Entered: -4 °F
